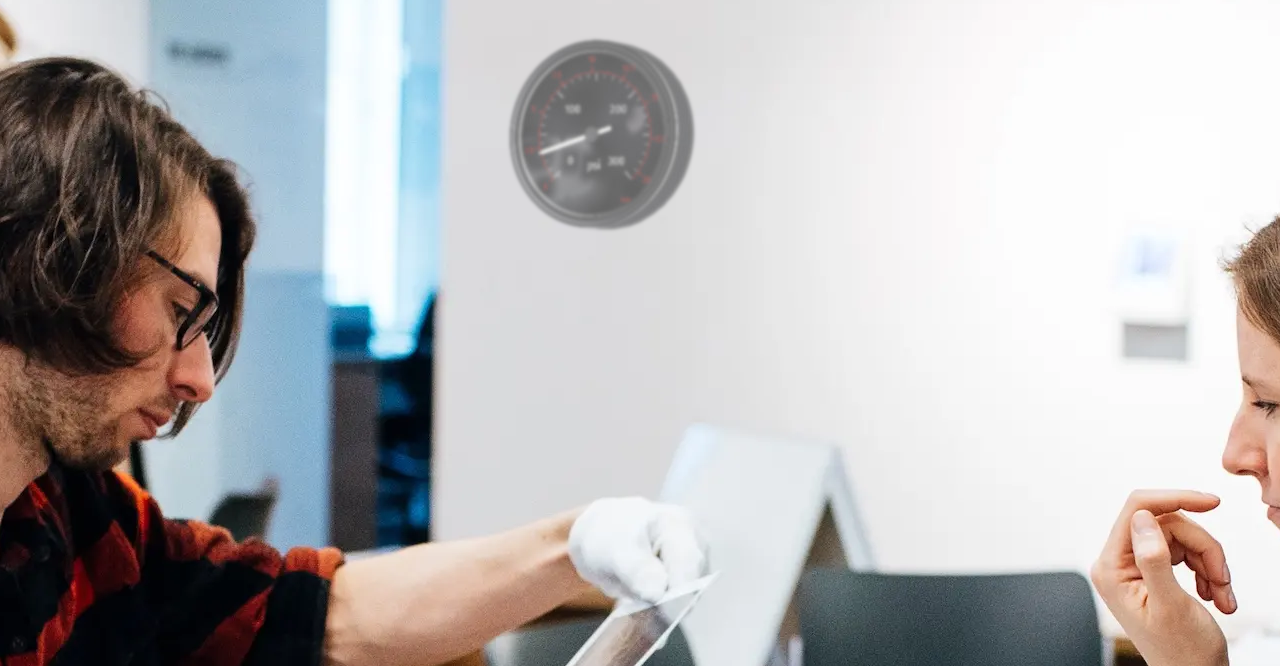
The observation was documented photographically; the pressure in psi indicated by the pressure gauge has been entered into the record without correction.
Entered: 30 psi
